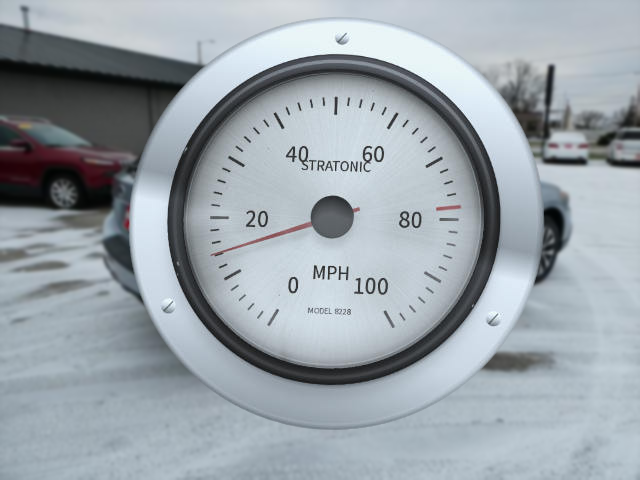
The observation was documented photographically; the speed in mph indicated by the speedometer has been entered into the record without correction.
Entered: 14 mph
